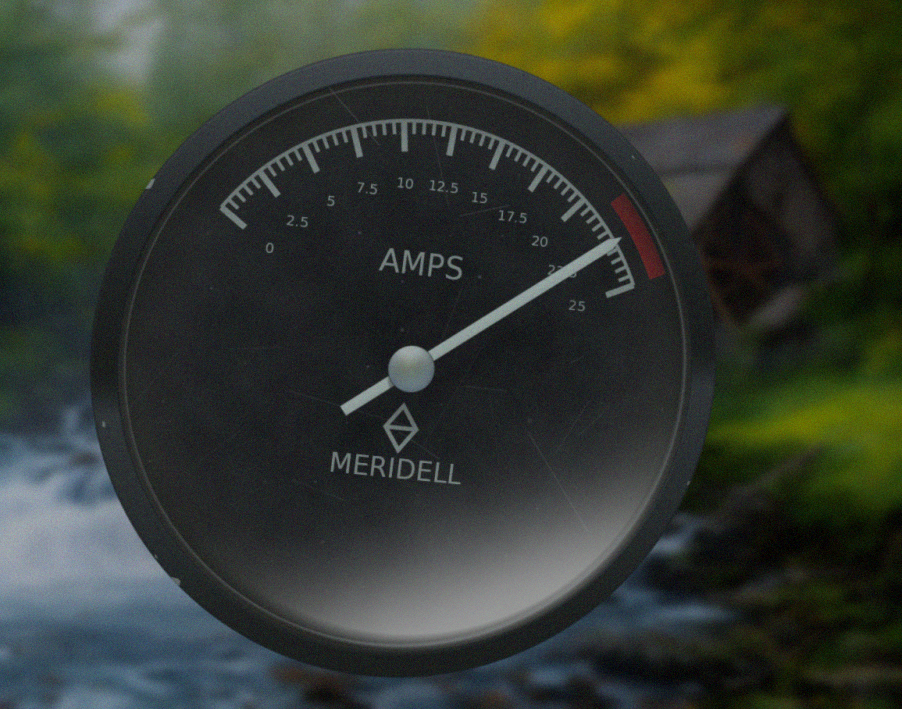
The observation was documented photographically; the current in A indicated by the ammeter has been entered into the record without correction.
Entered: 22.5 A
